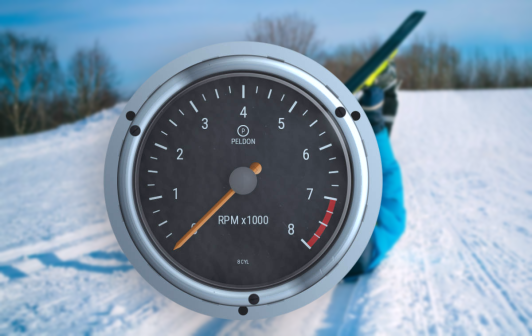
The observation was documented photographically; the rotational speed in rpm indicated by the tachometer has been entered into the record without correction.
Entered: 0 rpm
